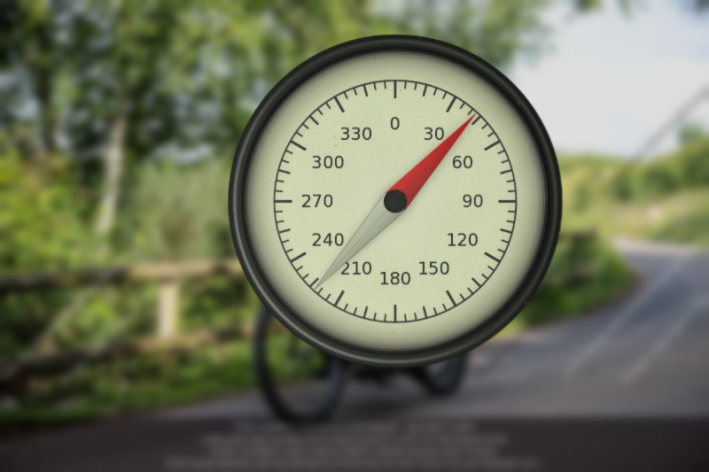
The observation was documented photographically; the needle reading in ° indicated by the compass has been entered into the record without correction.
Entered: 42.5 °
